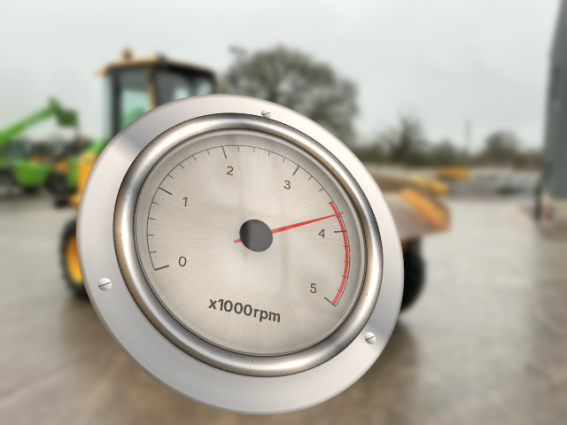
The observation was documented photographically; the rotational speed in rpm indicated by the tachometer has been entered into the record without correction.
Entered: 3800 rpm
